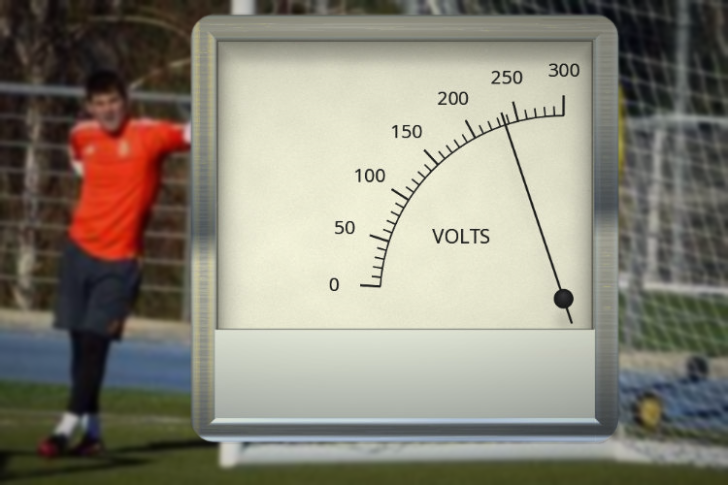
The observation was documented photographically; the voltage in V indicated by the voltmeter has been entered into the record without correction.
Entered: 235 V
